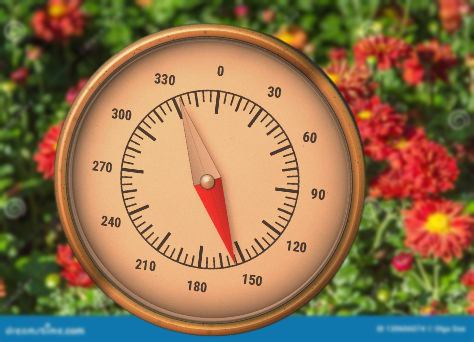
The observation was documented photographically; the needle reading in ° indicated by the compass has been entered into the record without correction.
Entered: 155 °
